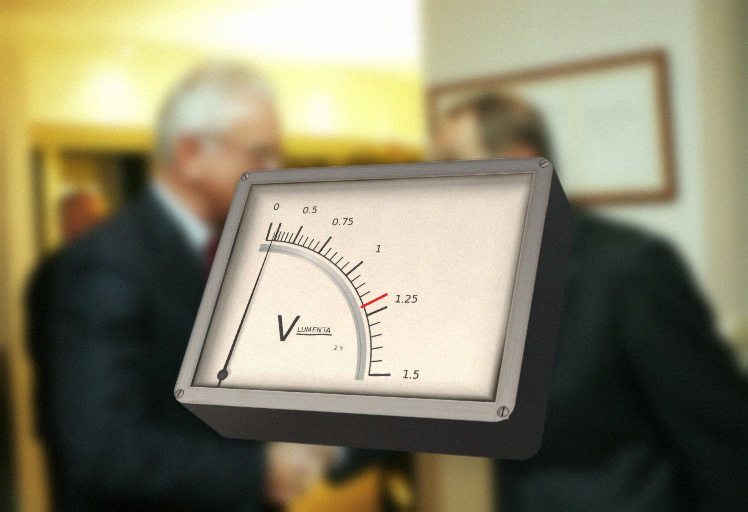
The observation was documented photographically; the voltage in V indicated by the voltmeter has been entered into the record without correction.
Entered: 0.25 V
